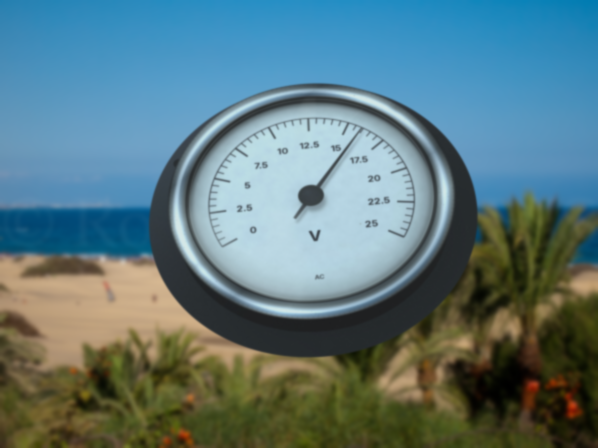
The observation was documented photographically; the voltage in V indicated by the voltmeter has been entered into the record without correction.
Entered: 16 V
